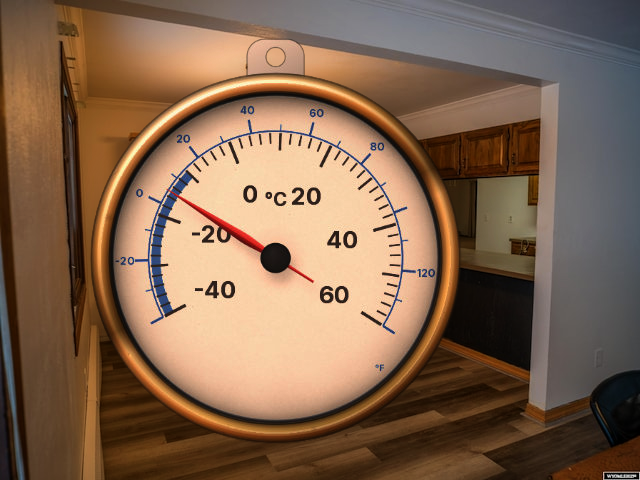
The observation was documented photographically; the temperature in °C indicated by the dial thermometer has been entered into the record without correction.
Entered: -15 °C
